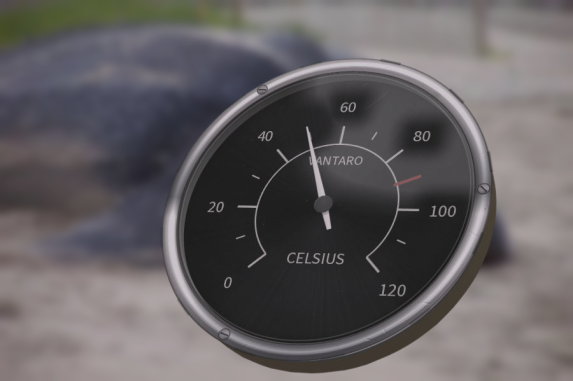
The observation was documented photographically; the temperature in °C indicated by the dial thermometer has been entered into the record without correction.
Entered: 50 °C
